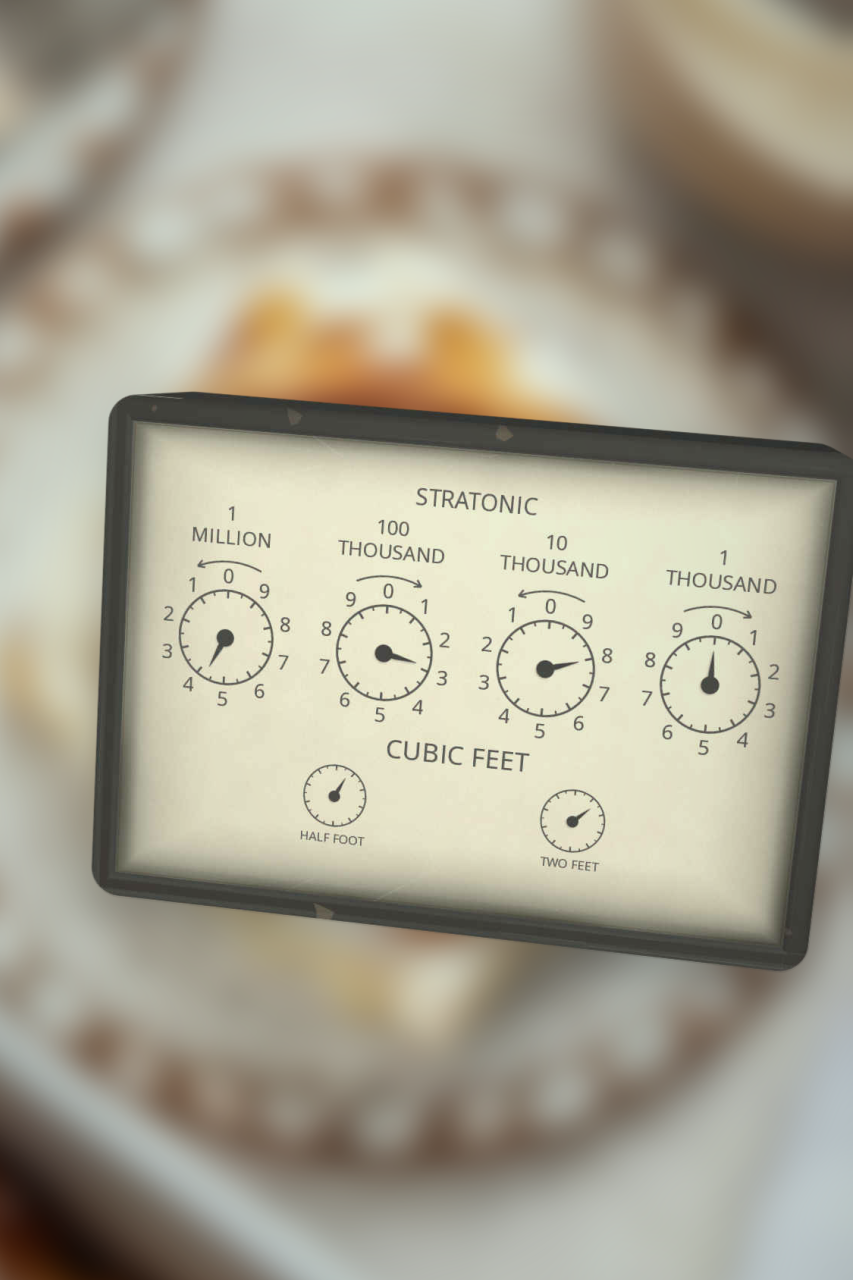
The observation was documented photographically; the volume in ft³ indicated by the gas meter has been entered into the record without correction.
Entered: 428000 ft³
